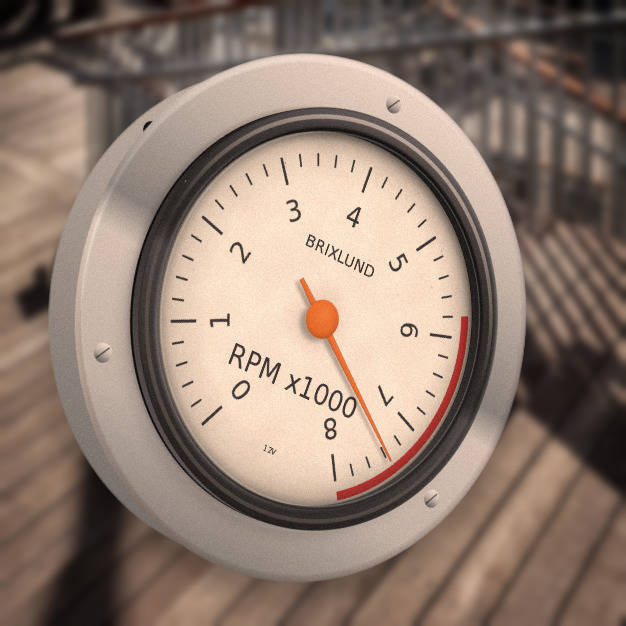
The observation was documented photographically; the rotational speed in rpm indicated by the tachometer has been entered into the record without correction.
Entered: 7400 rpm
